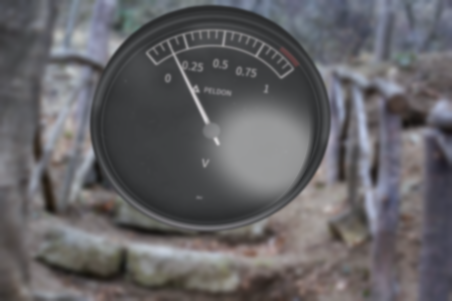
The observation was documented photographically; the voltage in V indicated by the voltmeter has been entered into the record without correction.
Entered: 0.15 V
